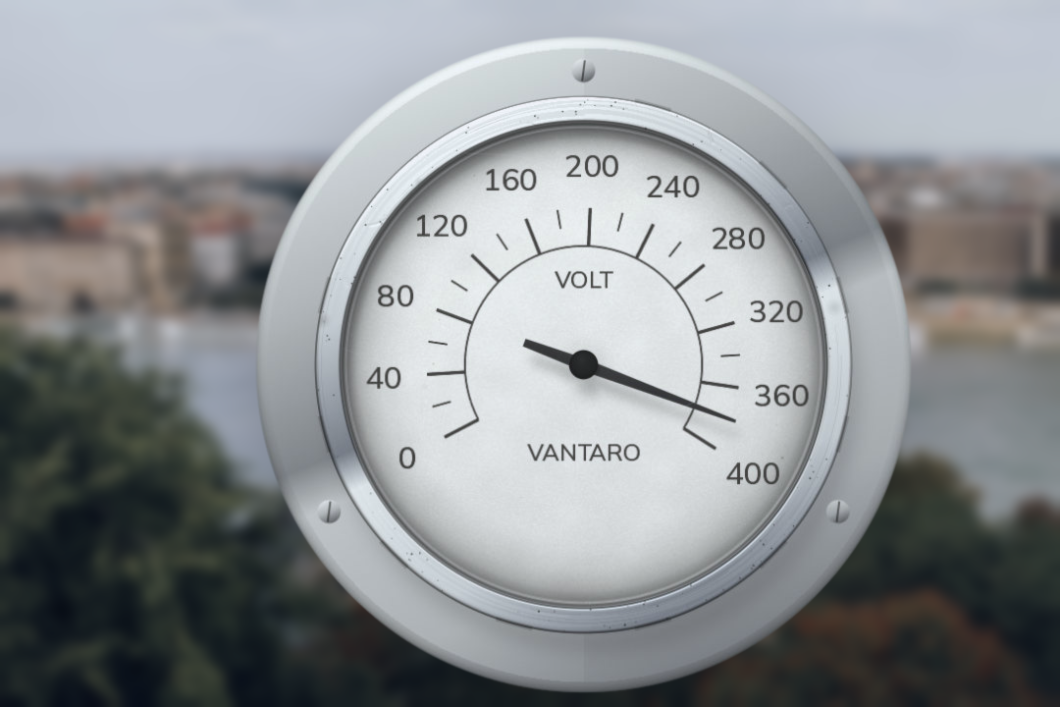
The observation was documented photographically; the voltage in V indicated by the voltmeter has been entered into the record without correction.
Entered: 380 V
